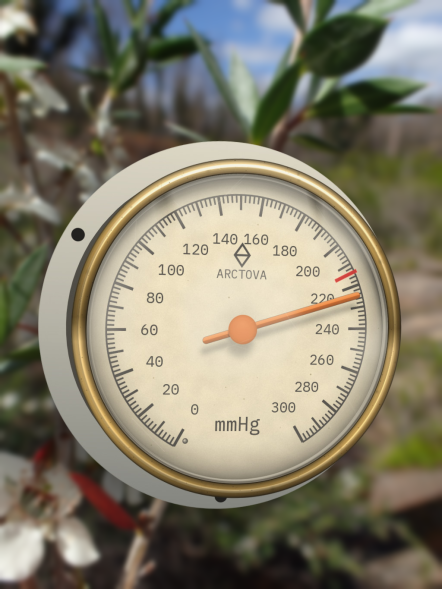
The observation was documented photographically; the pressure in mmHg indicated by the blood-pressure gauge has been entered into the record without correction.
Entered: 224 mmHg
